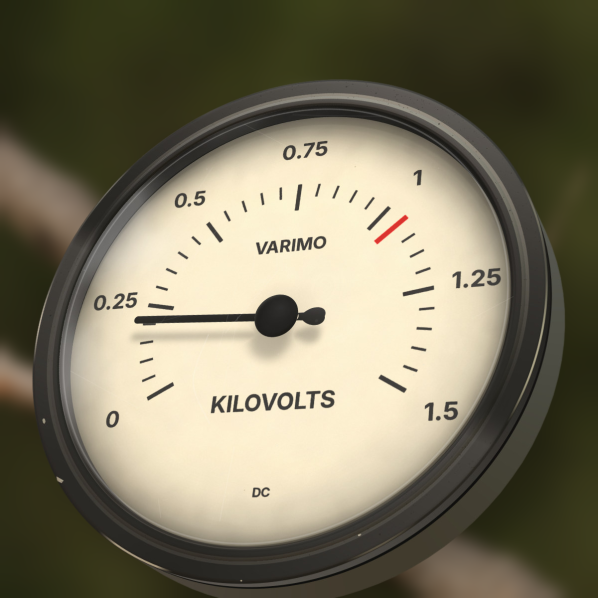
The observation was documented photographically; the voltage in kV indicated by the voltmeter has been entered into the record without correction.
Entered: 0.2 kV
